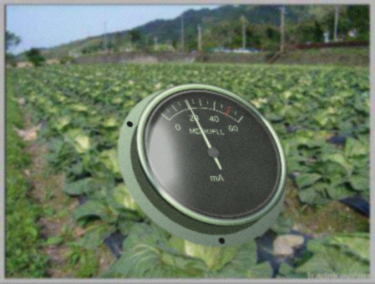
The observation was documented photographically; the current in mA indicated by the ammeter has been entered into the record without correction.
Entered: 20 mA
